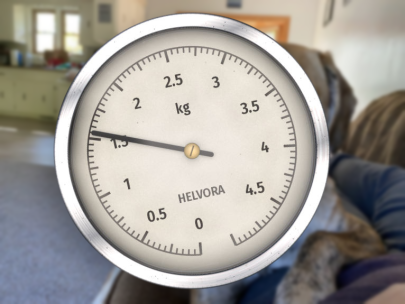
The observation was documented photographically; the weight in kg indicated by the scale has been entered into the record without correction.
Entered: 1.55 kg
